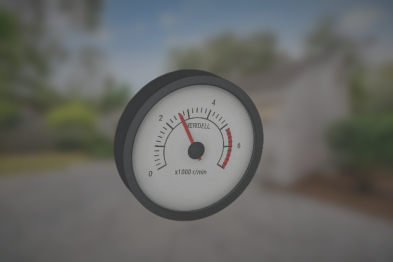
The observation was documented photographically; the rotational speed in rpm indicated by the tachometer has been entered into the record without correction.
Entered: 2600 rpm
